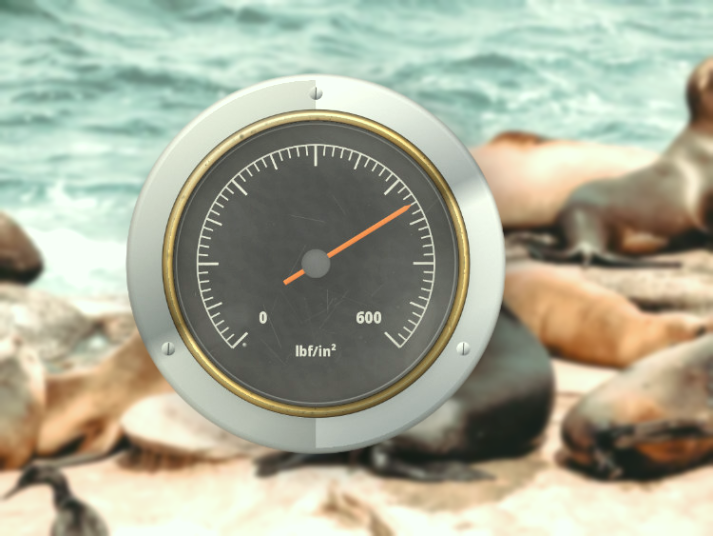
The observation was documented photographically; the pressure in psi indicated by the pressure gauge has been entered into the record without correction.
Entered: 430 psi
